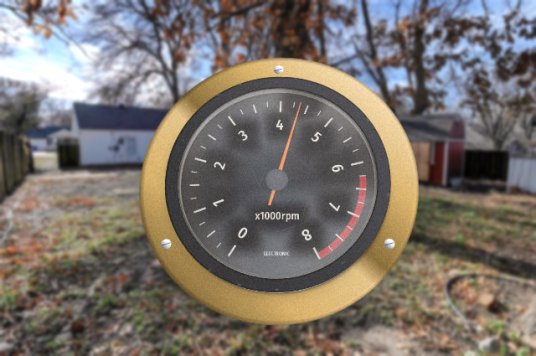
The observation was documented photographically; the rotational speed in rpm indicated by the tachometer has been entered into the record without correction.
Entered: 4375 rpm
